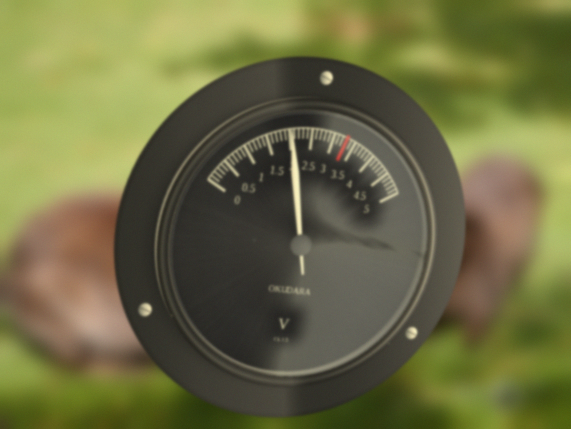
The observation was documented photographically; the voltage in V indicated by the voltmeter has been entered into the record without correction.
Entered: 2 V
